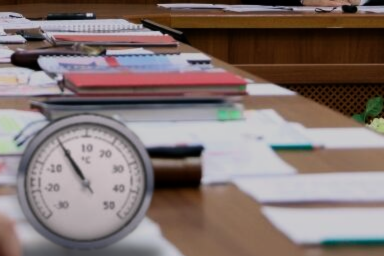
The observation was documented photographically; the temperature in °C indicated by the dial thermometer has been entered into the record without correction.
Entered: 0 °C
